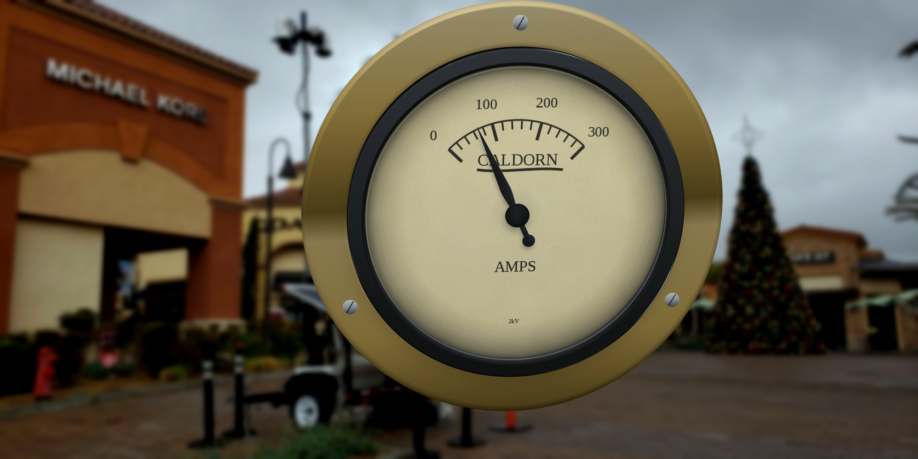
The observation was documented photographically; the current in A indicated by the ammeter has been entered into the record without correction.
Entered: 70 A
